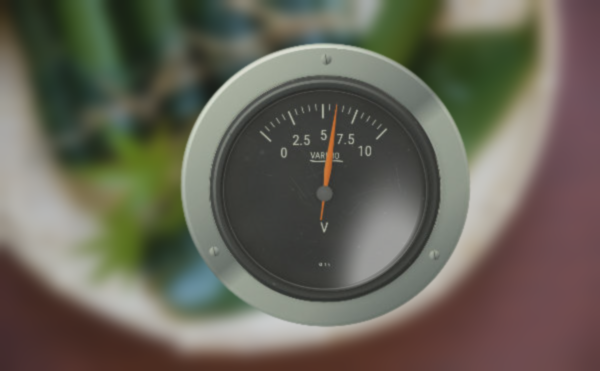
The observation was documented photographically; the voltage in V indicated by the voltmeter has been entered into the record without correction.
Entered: 6 V
